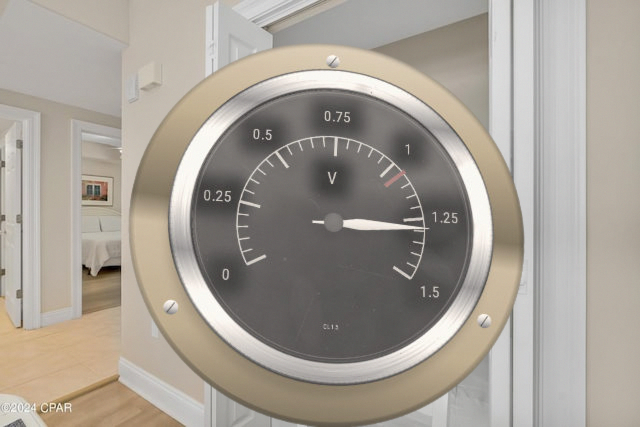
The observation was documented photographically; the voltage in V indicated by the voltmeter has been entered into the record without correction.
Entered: 1.3 V
